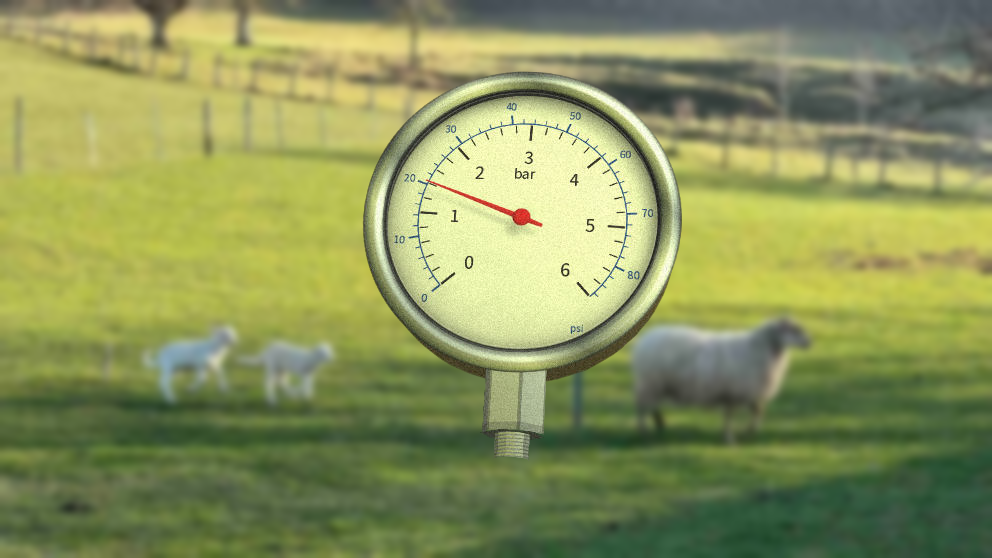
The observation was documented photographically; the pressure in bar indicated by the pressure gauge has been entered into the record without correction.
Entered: 1.4 bar
